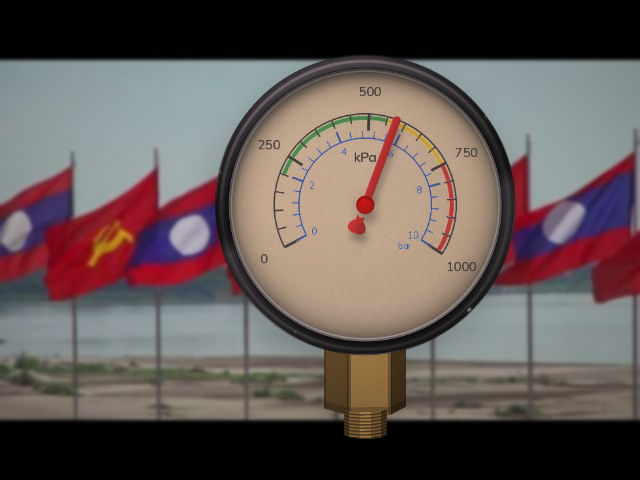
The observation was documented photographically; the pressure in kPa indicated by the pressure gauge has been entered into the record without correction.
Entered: 575 kPa
